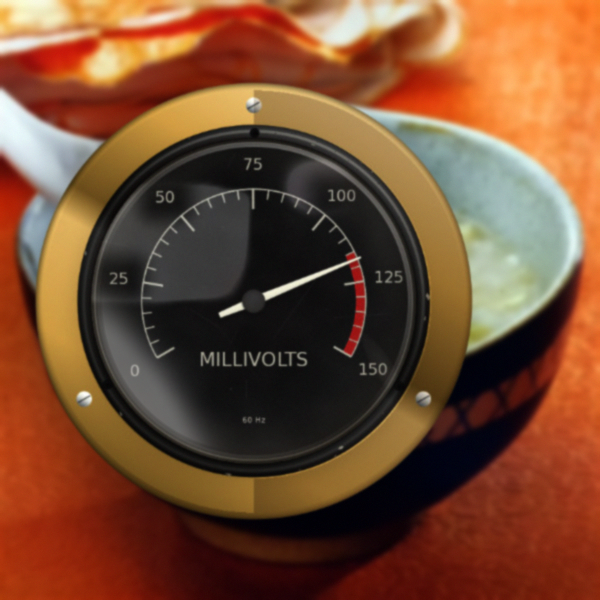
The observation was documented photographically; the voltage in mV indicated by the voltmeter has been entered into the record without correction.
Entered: 117.5 mV
